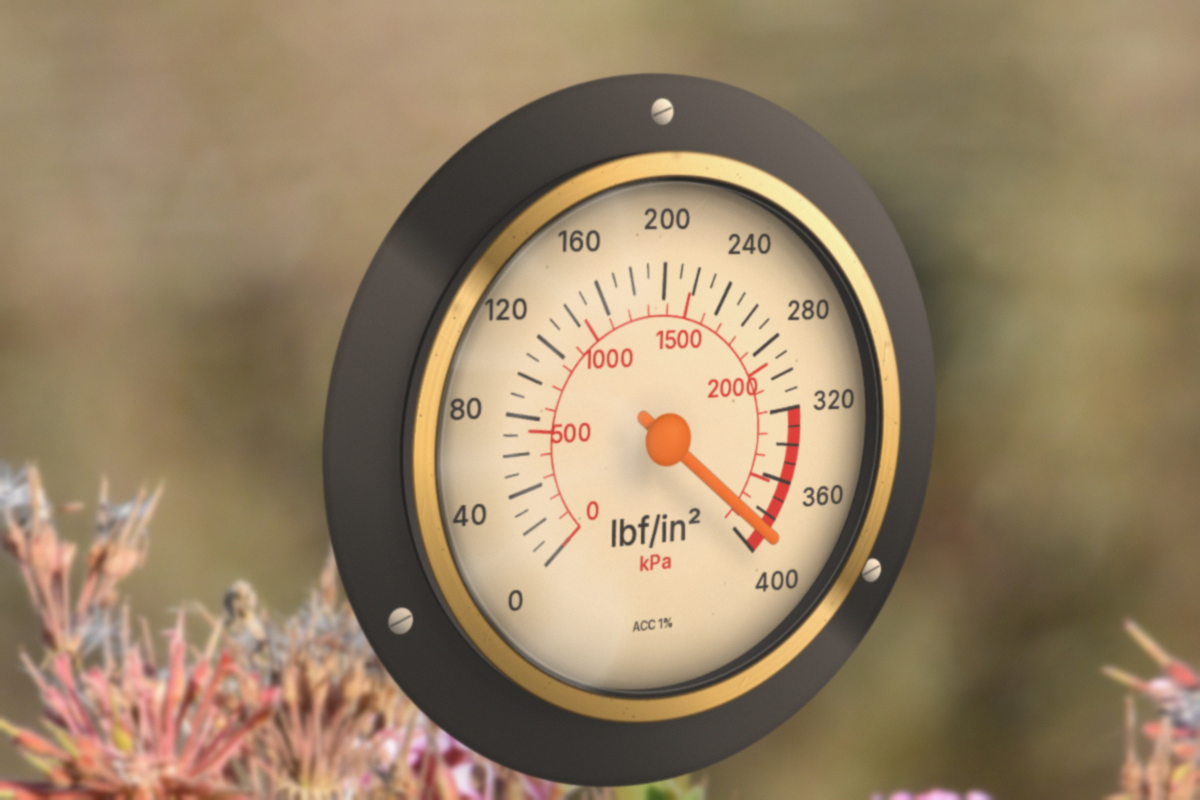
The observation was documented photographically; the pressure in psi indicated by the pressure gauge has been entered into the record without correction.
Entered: 390 psi
